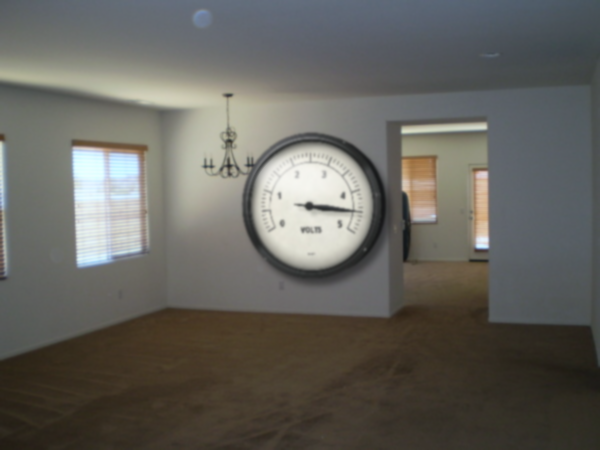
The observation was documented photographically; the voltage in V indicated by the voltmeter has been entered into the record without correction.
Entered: 4.5 V
